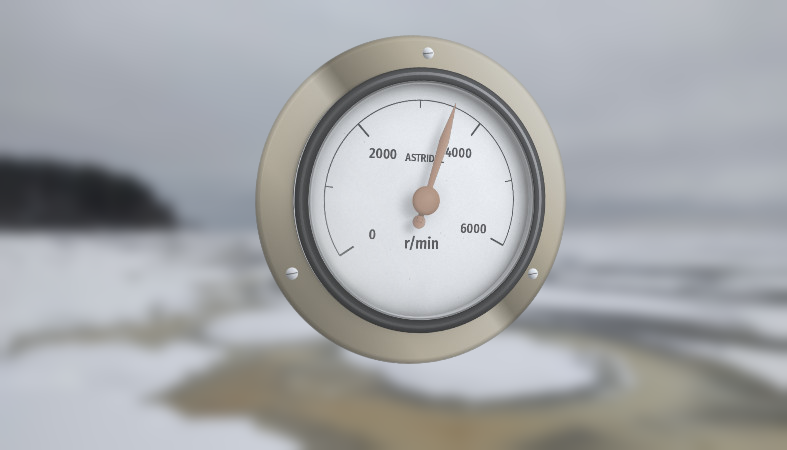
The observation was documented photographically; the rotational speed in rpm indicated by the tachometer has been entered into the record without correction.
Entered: 3500 rpm
